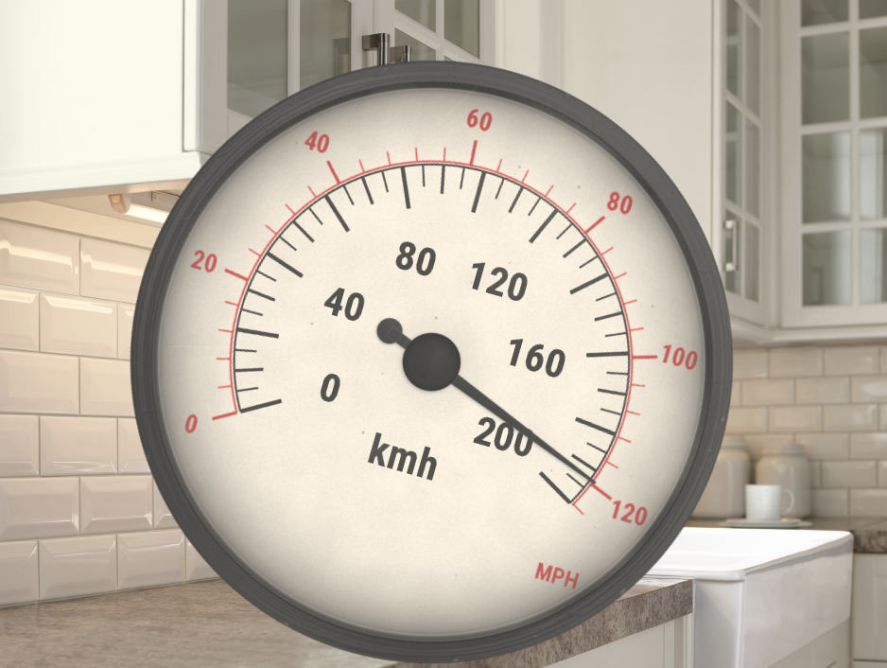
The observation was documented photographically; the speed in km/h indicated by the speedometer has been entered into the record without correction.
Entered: 192.5 km/h
